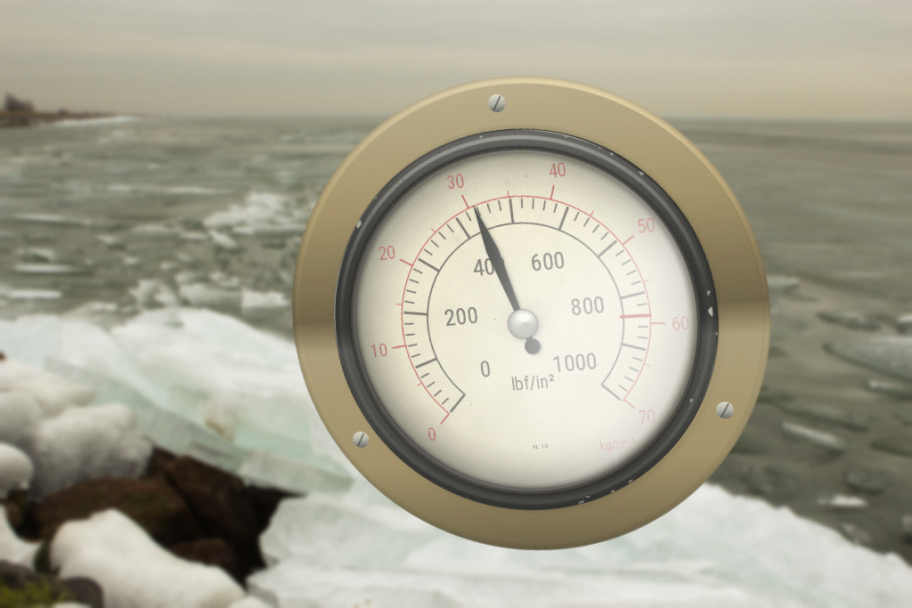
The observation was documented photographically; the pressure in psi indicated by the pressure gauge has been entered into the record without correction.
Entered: 440 psi
